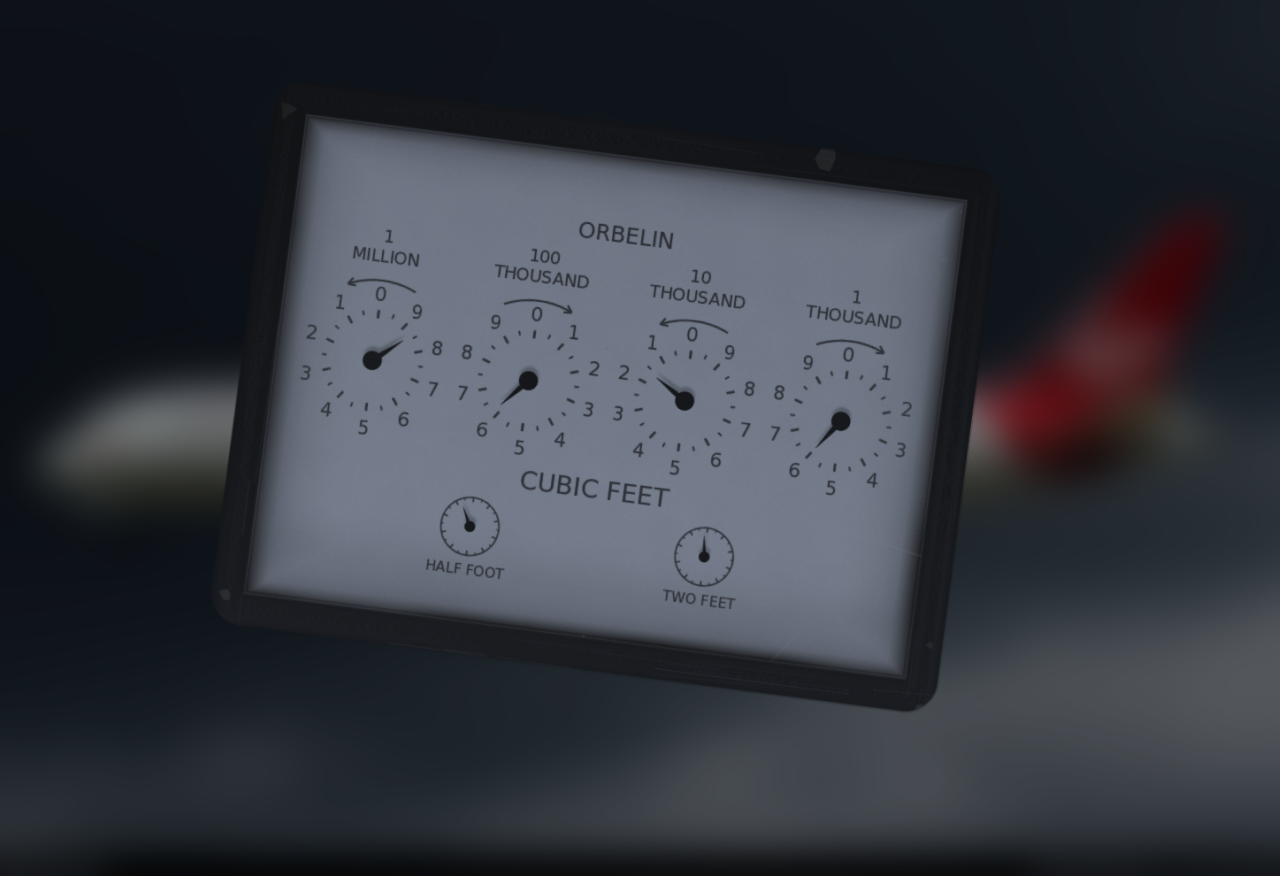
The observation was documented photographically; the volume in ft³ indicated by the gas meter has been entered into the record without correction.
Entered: 861600 ft³
